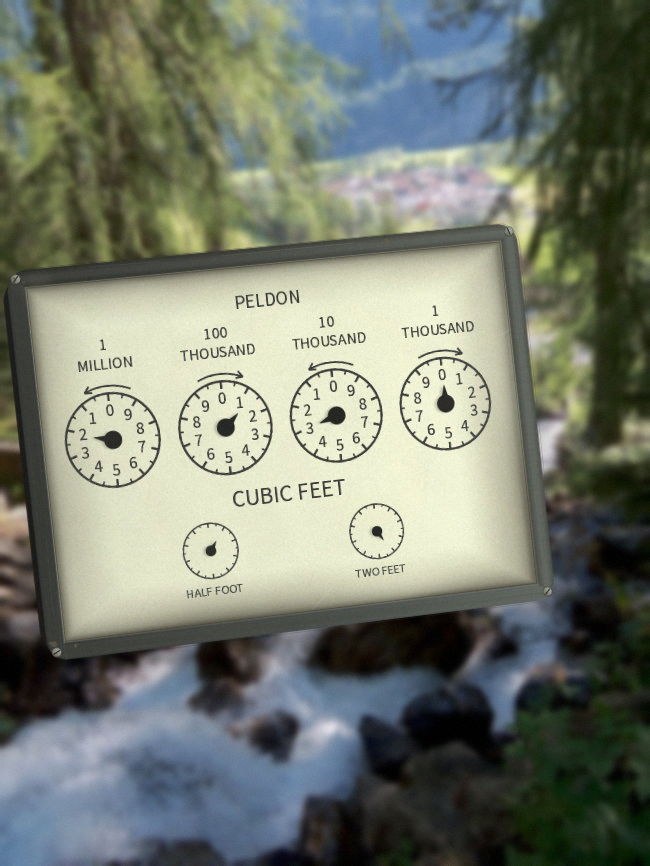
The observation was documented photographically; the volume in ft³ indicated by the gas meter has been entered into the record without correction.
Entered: 213000 ft³
